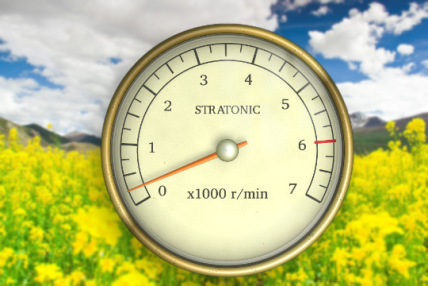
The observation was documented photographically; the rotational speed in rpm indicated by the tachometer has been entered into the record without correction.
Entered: 250 rpm
